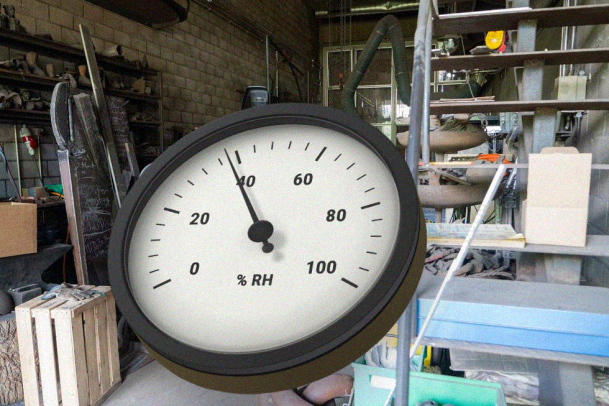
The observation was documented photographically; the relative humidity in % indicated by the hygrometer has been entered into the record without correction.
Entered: 38 %
